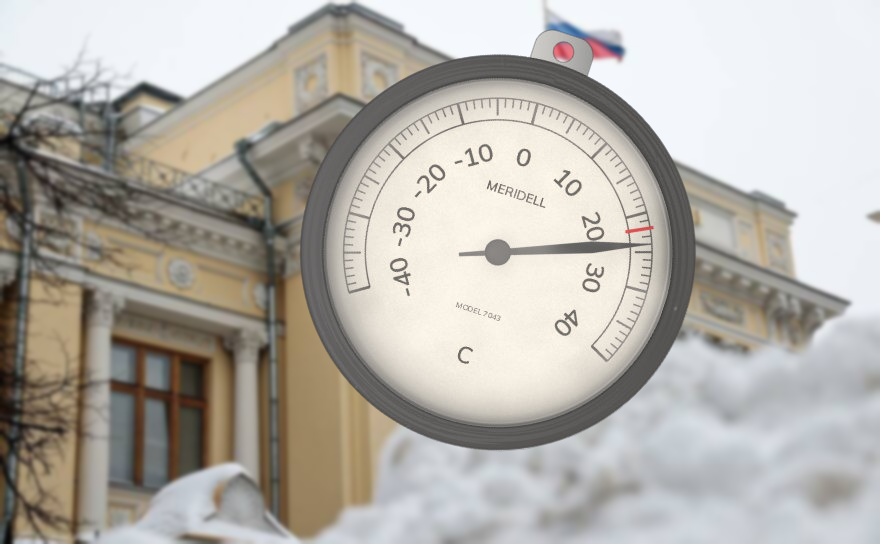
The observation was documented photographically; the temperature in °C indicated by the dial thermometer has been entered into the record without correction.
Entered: 24 °C
